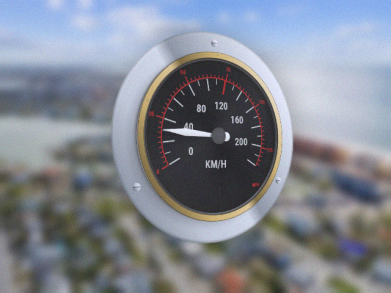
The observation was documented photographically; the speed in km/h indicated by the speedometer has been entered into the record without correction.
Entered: 30 km/h
